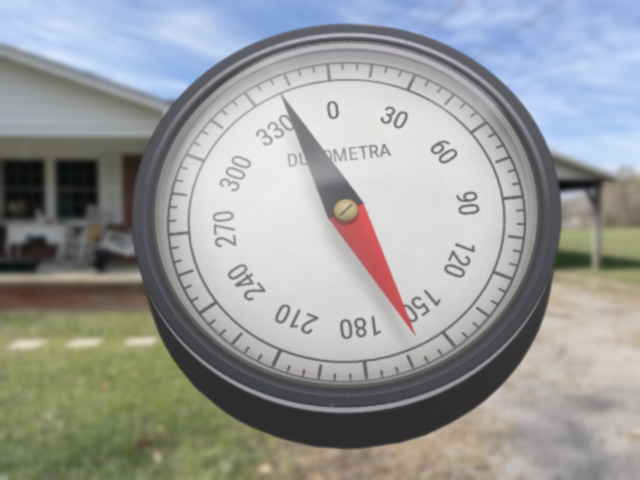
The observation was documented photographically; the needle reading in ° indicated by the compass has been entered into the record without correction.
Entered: 160 °
